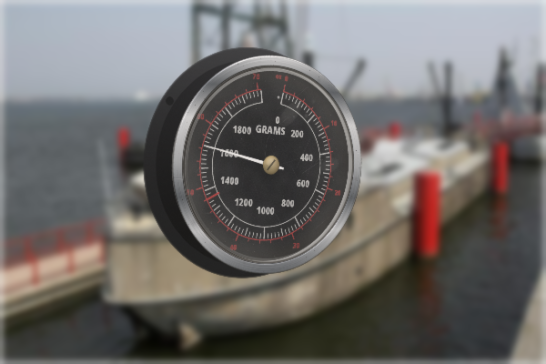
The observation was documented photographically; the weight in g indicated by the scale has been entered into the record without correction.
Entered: 1600 g
